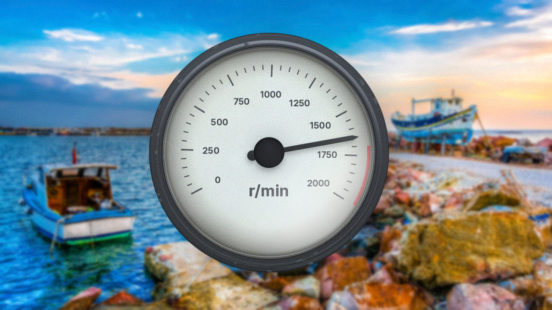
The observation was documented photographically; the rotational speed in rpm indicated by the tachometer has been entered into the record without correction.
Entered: 1650 rpm
